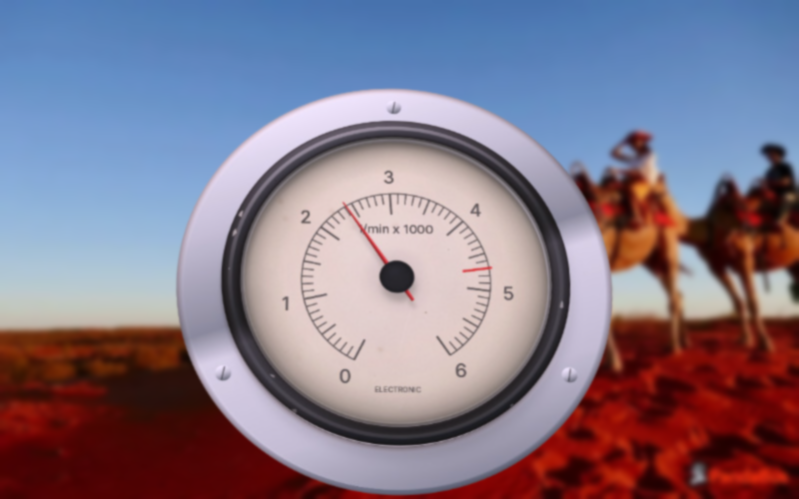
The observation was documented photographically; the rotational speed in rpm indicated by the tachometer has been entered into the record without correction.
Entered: 2400 rpm
